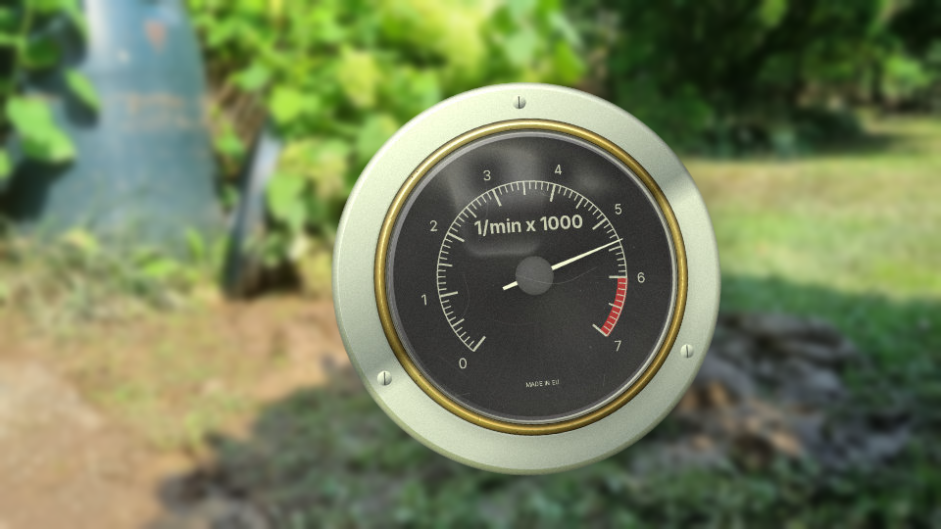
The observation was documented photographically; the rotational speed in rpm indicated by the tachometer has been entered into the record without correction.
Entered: 5400 rpm
